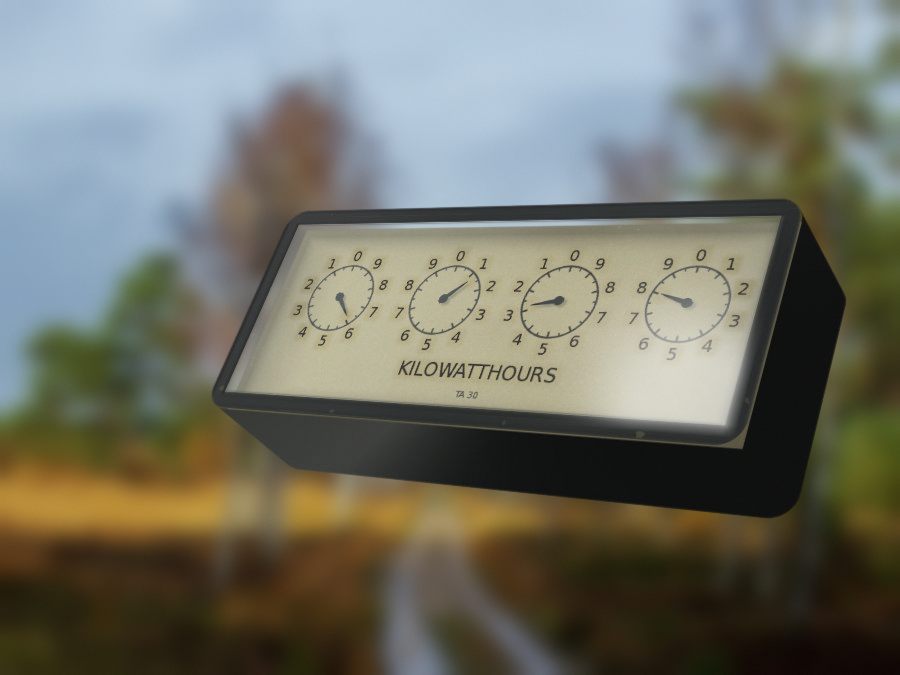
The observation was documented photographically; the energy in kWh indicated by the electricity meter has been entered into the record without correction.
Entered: 6128 kWh
